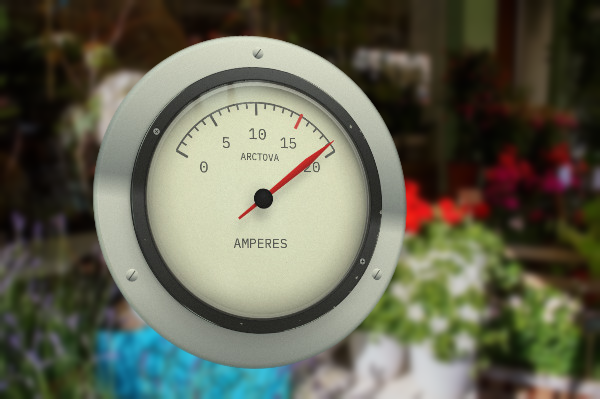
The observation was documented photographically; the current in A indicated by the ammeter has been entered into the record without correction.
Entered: 19 A
